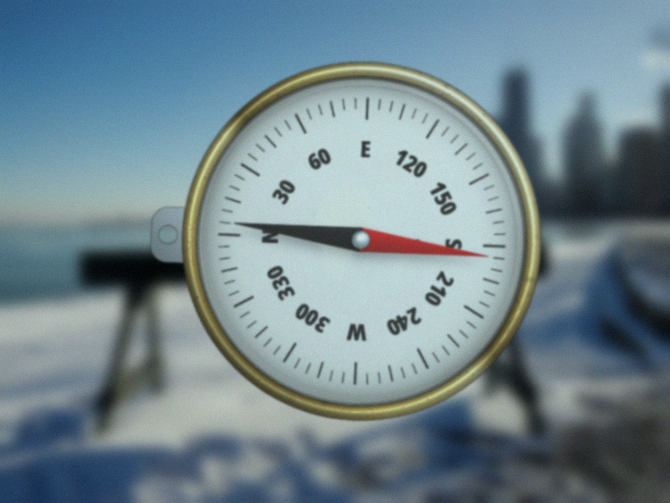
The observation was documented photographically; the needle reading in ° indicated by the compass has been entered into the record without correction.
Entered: 185 °
